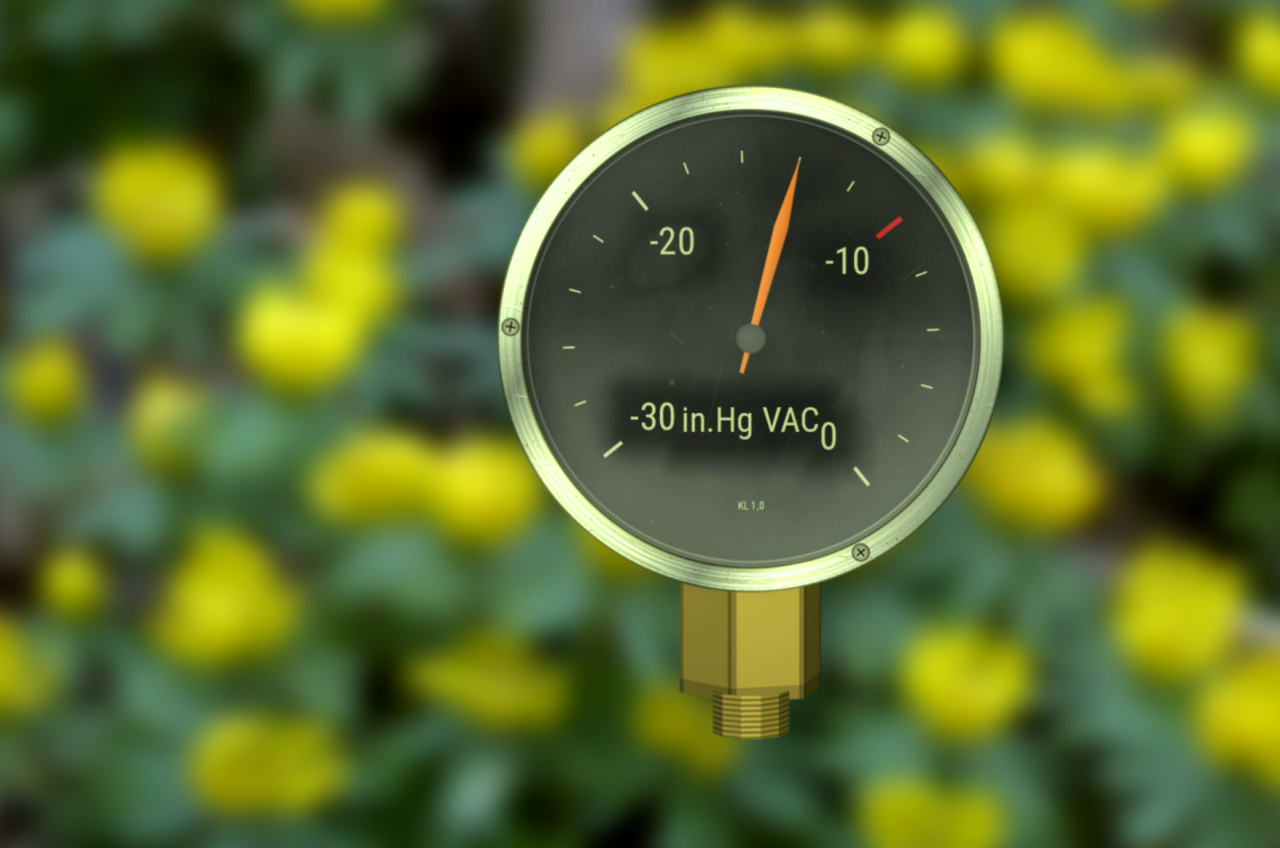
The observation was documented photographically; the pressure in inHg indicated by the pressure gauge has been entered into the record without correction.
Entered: -14 inHg
